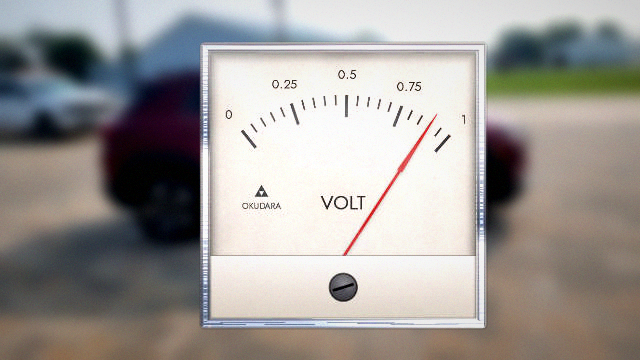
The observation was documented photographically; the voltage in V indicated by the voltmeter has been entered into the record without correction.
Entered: 0.9 V
